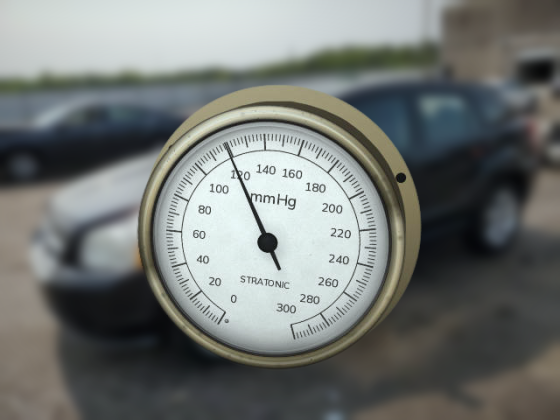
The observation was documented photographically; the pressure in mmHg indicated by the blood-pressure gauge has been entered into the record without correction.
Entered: 120 mmHg
